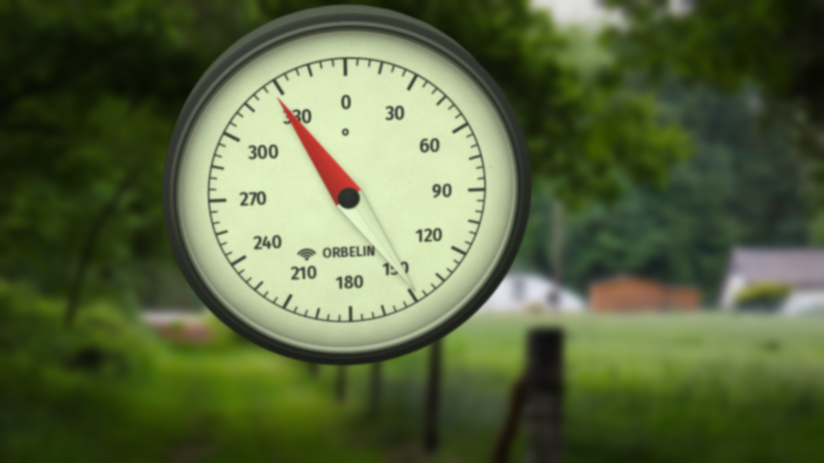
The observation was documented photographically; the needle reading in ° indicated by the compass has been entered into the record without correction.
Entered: 327.5 °
